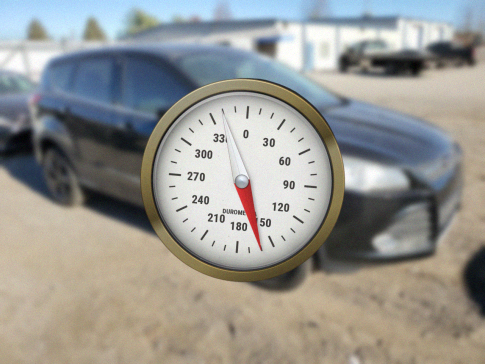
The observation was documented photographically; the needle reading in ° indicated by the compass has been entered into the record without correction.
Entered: 160 °
